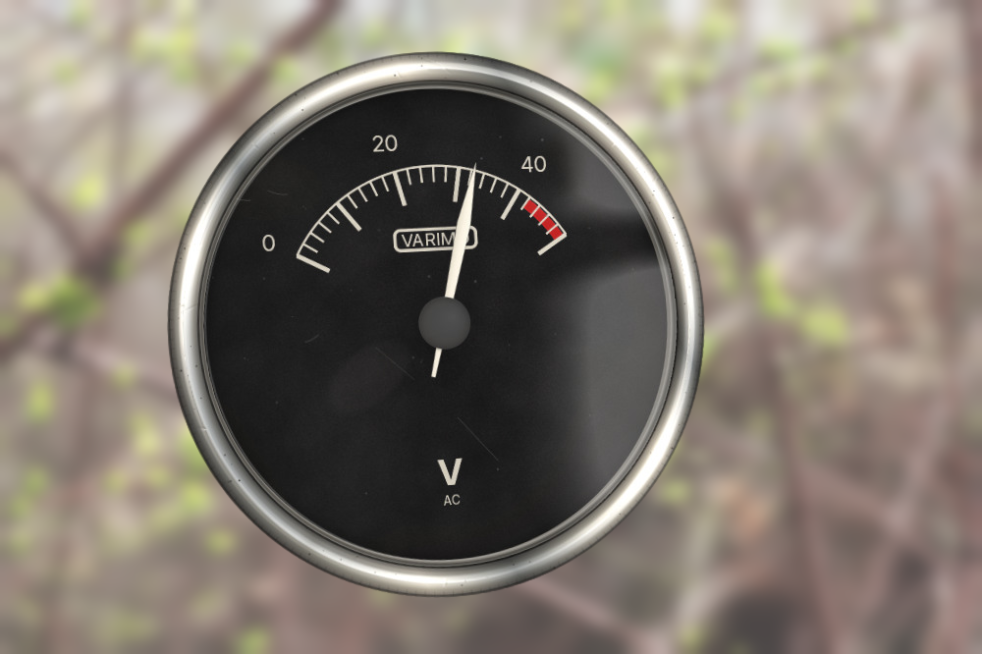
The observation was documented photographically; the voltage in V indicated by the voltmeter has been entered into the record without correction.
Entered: 32 V
